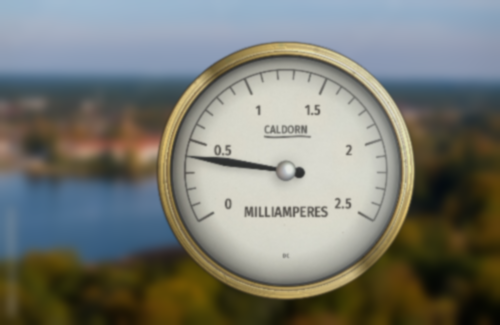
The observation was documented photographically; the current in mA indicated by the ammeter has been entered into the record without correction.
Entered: 0.4 mA
